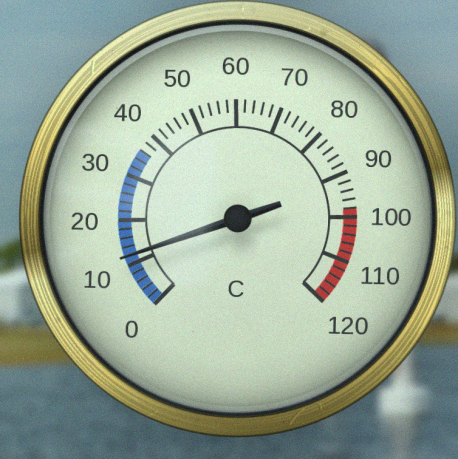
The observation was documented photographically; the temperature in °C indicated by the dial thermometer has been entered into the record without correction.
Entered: 12 °C
